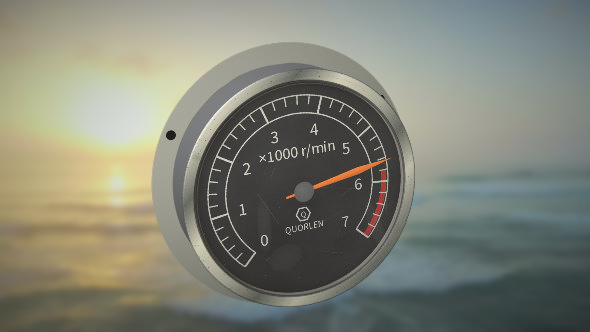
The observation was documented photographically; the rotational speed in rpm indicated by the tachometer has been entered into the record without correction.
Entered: 5600 rpm
